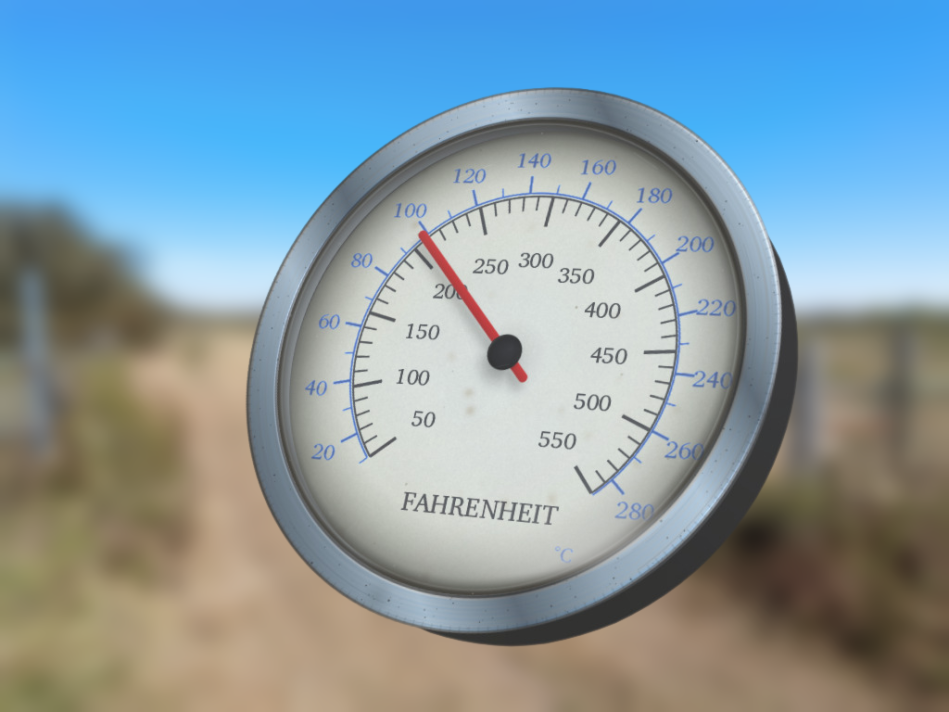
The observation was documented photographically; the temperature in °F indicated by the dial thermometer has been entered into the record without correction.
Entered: 210 °F
